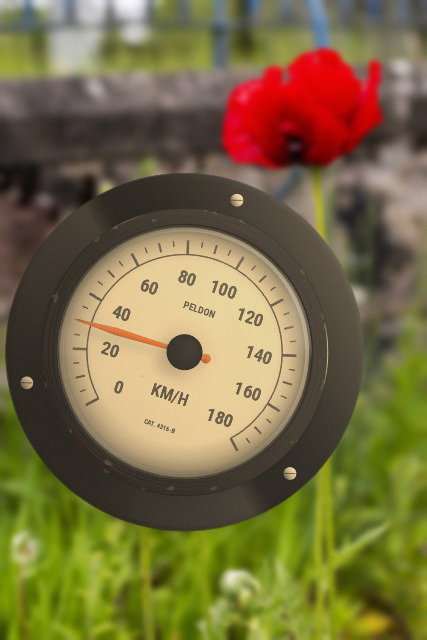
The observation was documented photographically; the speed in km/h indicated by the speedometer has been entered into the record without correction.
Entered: 30 km/h
